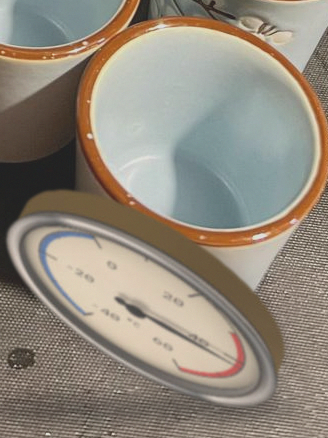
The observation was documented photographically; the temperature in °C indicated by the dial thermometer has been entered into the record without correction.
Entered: 40 °C
